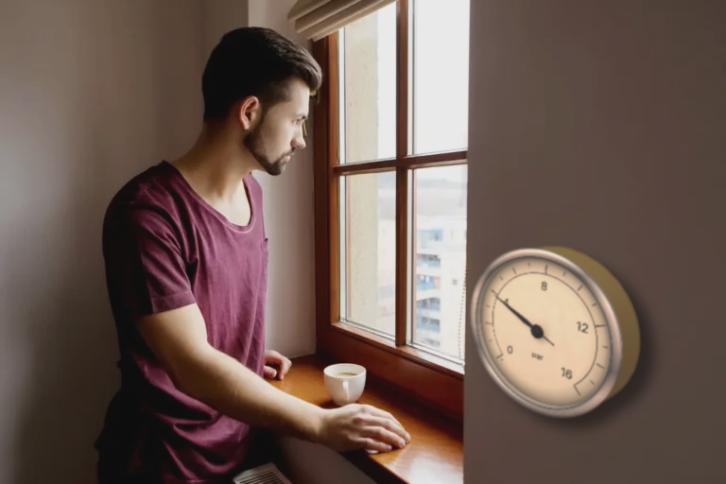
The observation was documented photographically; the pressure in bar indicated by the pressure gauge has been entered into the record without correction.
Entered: 4 bar
